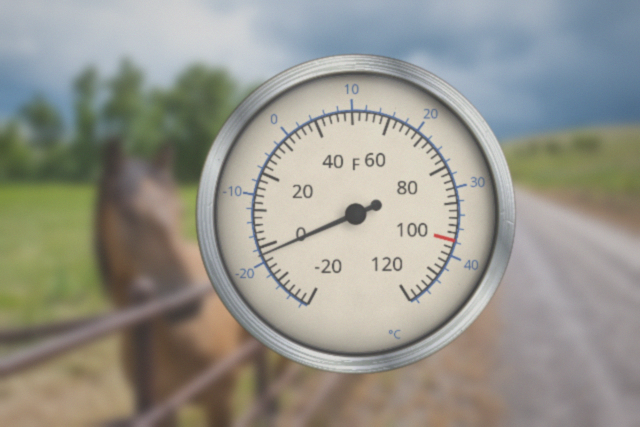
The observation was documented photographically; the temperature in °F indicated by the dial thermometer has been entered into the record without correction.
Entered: -2 °F
